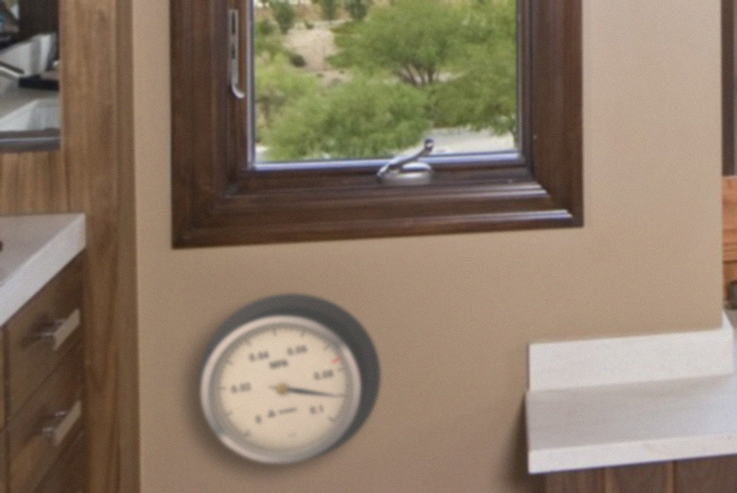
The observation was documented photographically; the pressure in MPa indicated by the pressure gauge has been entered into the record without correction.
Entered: 0.09 MPa
